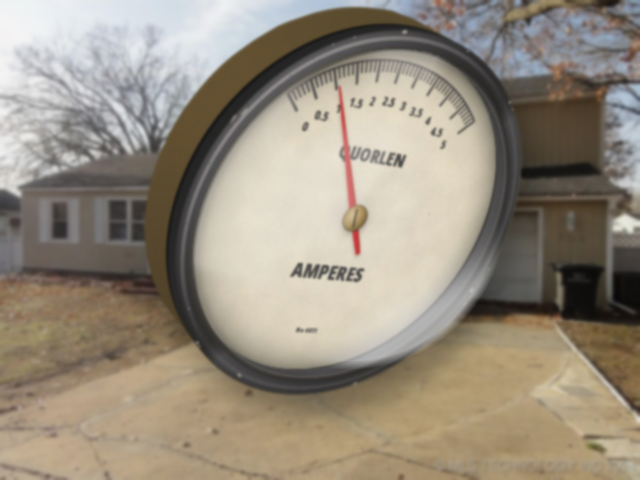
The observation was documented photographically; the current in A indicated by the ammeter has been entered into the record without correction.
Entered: 1 A
